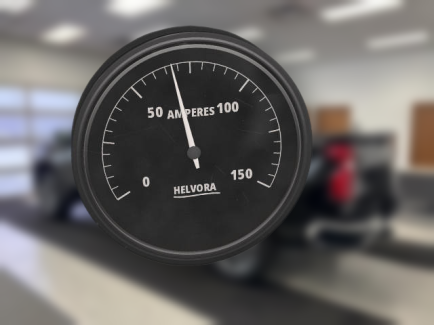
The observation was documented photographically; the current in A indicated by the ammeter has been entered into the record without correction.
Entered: 67.5 A
